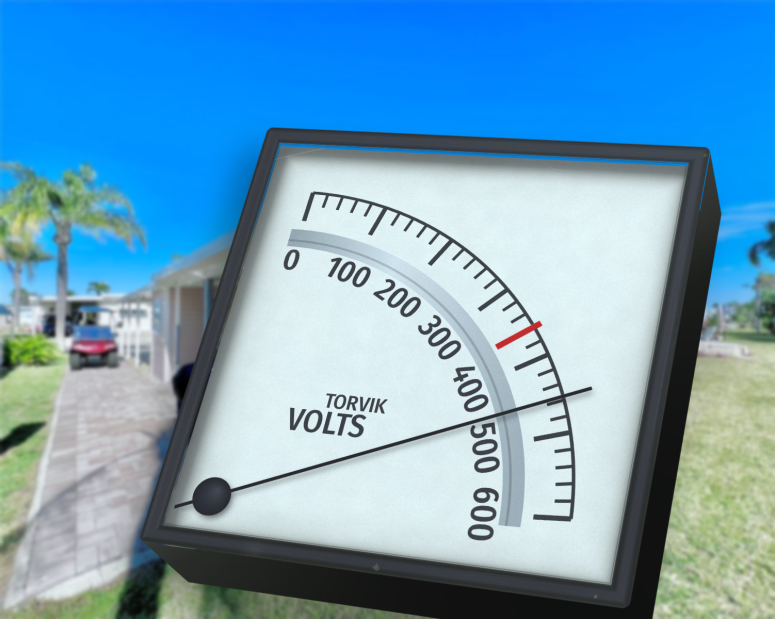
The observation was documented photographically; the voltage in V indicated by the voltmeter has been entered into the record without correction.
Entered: 460 V
